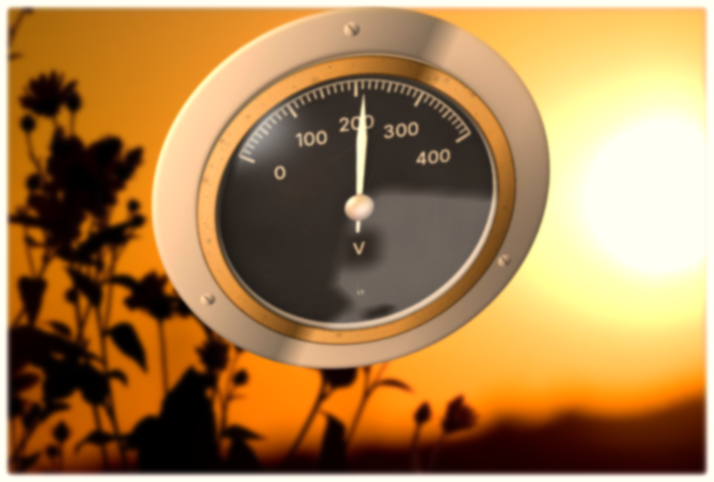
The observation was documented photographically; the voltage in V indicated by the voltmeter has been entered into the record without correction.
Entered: 210 V
